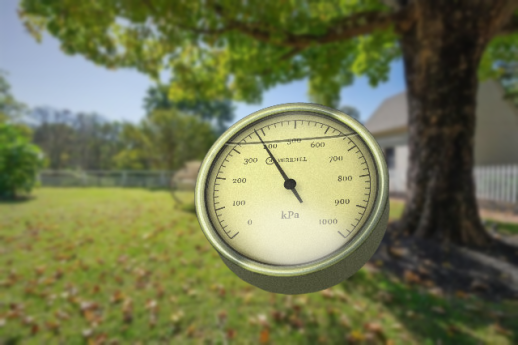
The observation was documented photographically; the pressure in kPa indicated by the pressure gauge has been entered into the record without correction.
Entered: 380 kPa
